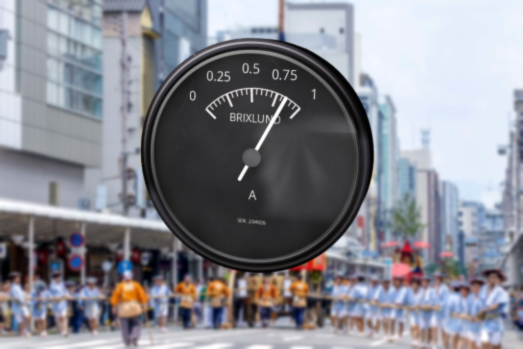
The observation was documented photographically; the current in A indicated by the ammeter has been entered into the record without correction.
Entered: 0.85 A
